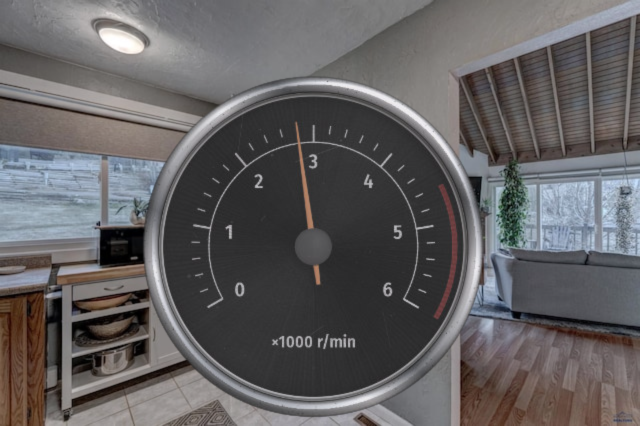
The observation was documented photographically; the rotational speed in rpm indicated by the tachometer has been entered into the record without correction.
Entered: 2800 rpm
